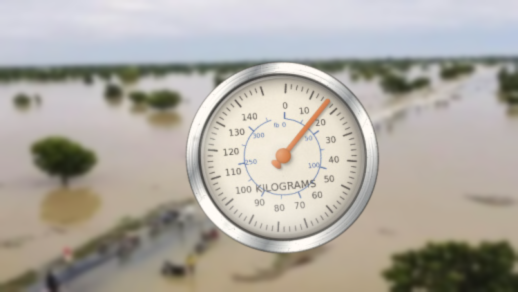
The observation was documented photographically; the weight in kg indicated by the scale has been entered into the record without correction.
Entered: 16 kg
